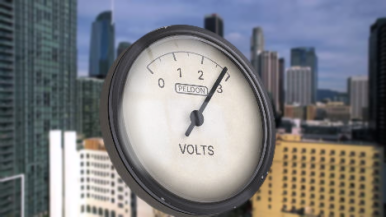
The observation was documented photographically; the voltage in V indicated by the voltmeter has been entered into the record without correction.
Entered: 2.75 V
